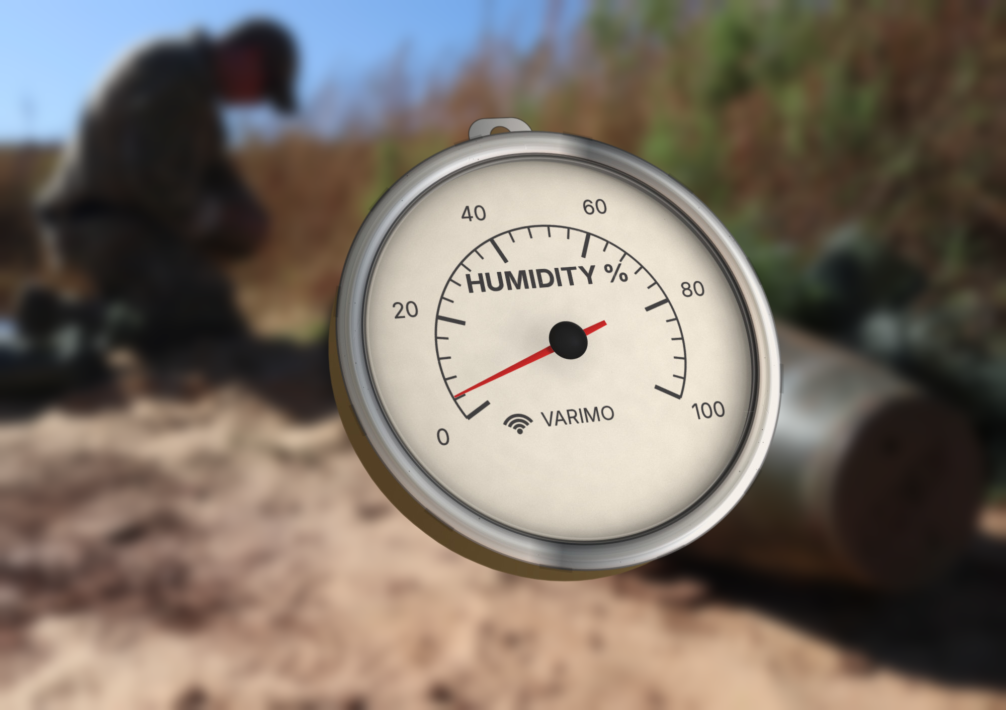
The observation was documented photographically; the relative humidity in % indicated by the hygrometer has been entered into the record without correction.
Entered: 4 %
